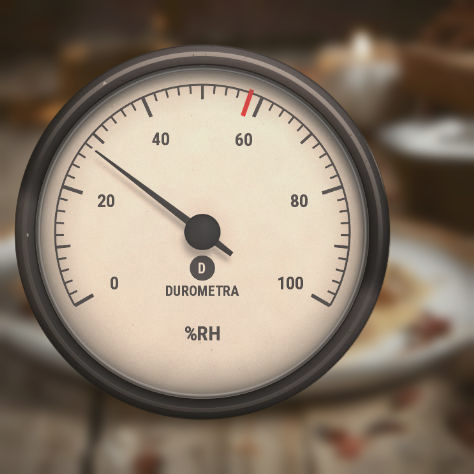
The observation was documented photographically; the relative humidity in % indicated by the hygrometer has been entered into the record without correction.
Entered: 28 %
